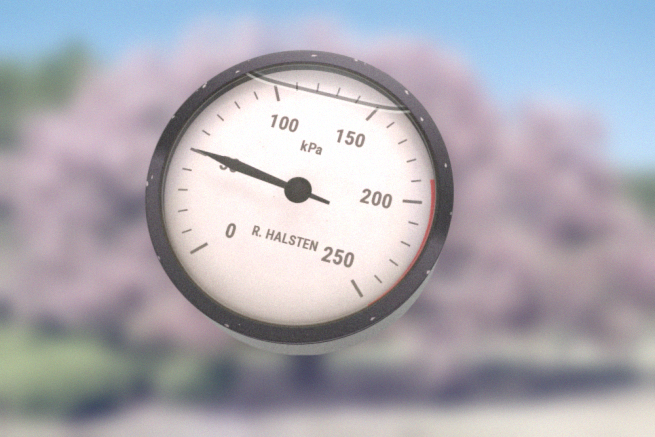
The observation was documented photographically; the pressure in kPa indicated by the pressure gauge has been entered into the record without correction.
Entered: 50 kPa
